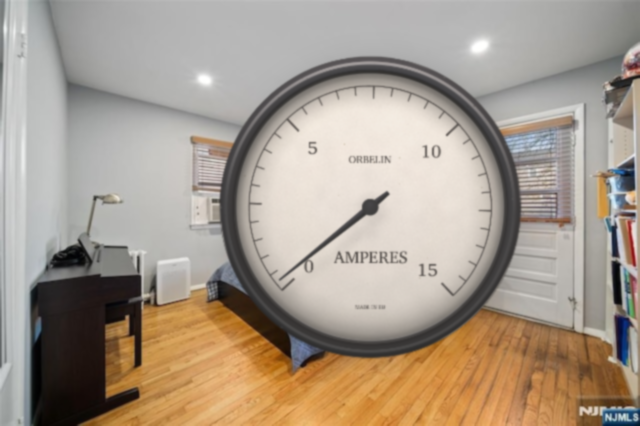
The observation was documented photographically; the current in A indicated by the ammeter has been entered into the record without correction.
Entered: 0.25 A
